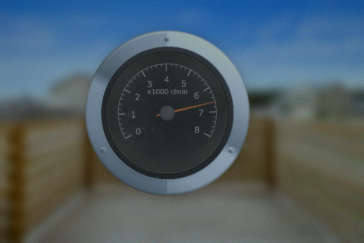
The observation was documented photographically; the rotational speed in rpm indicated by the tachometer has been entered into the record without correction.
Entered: 6600 rpm
